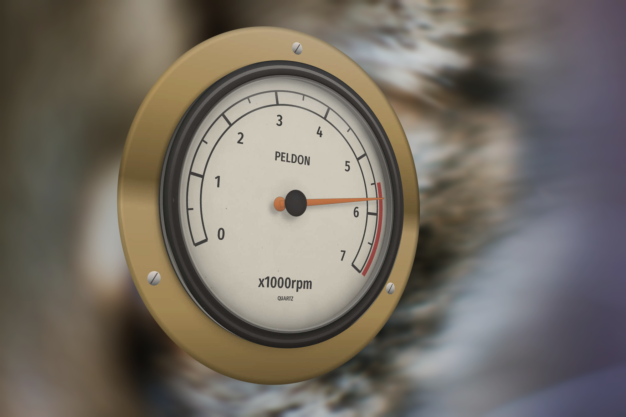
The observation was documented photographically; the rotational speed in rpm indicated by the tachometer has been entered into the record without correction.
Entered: 5750 rpm
